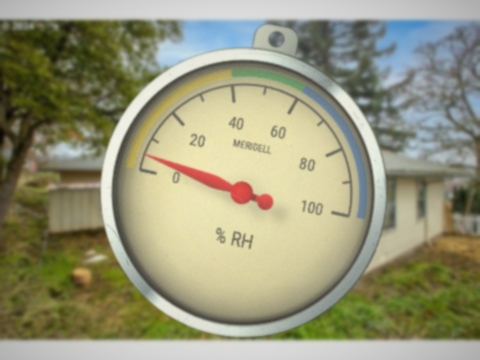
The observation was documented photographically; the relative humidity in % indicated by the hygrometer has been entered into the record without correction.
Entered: 5 %
